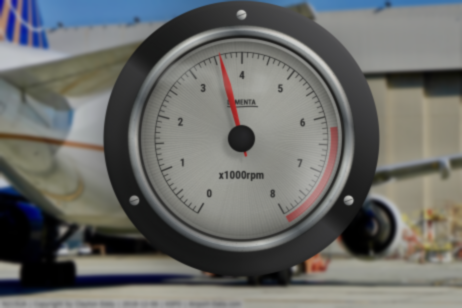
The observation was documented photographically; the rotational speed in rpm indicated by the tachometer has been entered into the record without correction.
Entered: 3600 rpm
